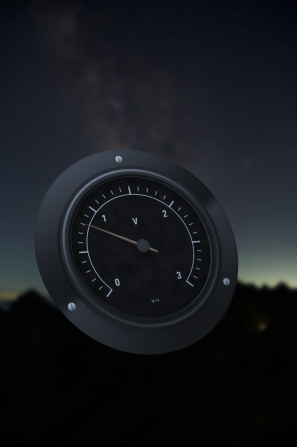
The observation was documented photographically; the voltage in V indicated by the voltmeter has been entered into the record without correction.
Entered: 0.8 V
